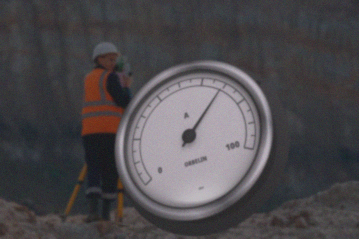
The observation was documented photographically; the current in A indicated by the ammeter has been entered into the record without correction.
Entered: 70 A
